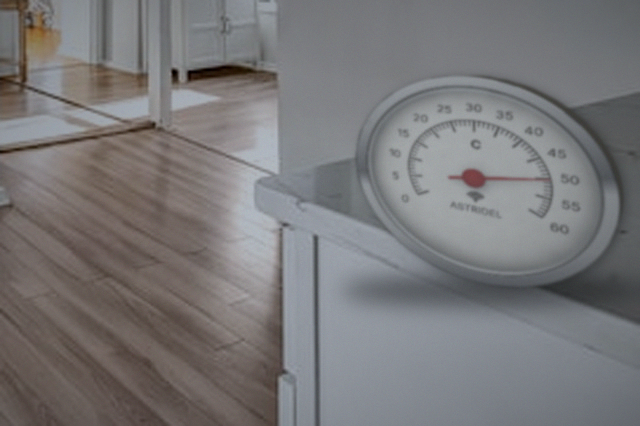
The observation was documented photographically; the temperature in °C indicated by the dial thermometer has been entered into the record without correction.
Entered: 50 °C
